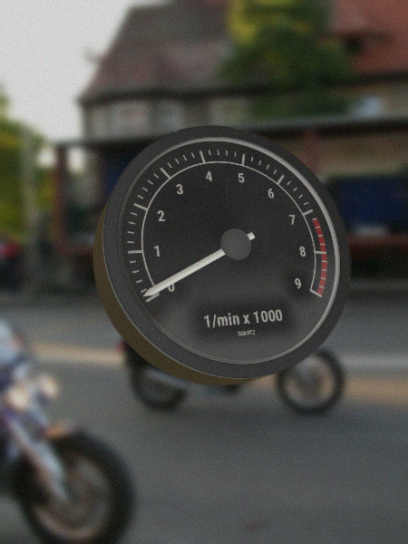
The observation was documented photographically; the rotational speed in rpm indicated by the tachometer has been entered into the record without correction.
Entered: 100 rpm
